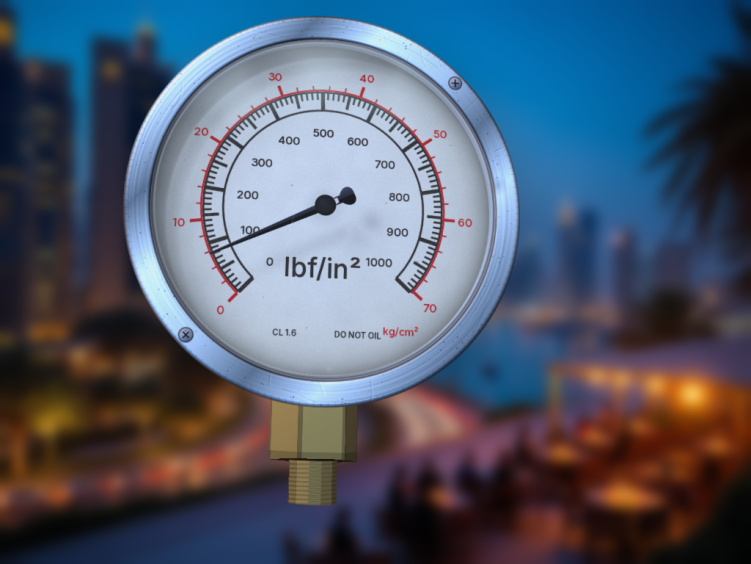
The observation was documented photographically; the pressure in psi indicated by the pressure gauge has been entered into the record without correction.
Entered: 80 psi
